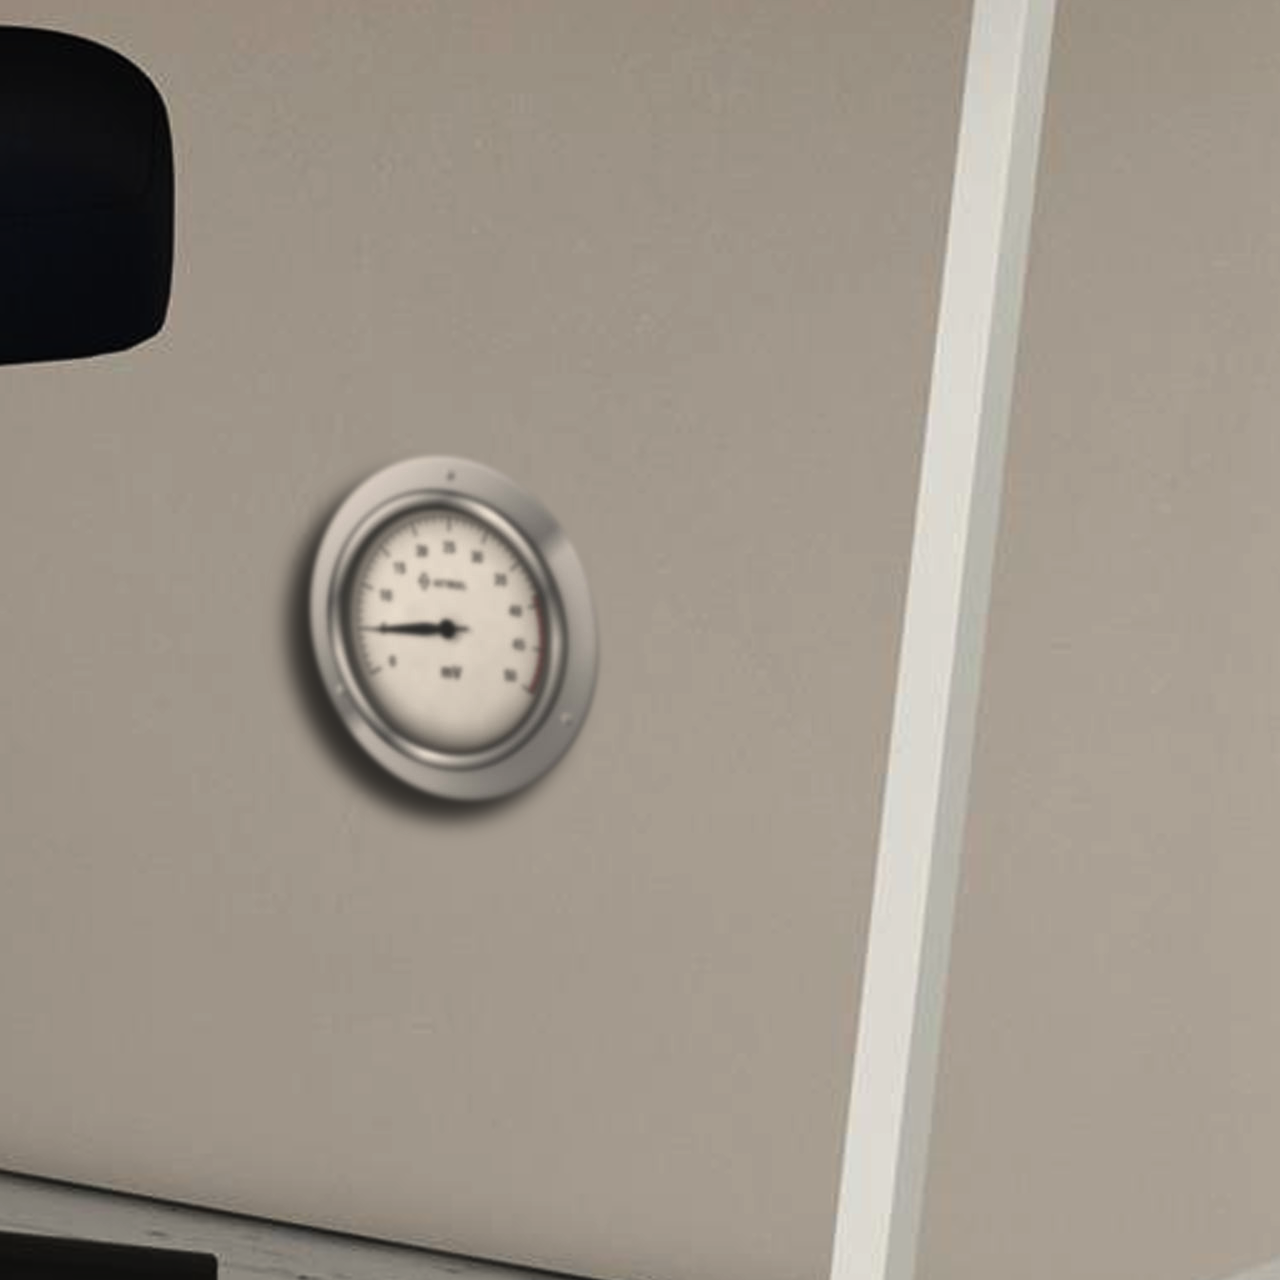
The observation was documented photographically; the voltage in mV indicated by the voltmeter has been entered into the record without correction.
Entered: 5 mV
